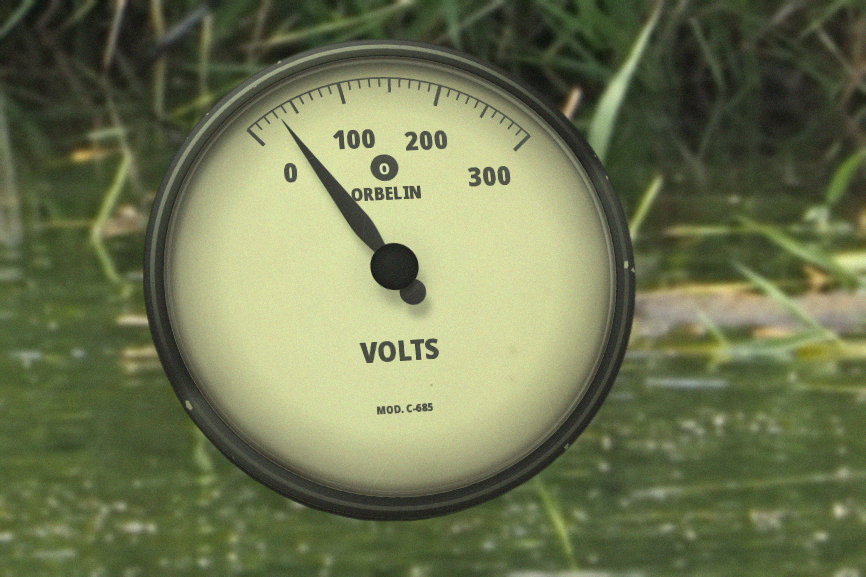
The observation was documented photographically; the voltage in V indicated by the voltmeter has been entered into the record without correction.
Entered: 30 V
